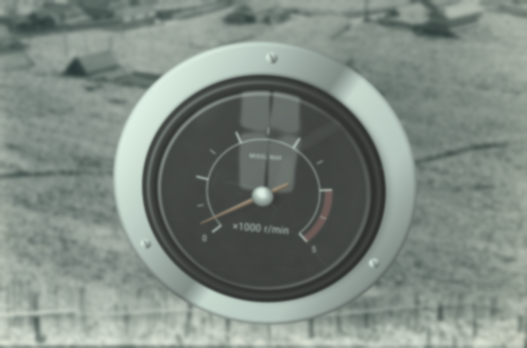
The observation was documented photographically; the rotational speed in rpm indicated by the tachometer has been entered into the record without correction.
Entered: 250 rpm
